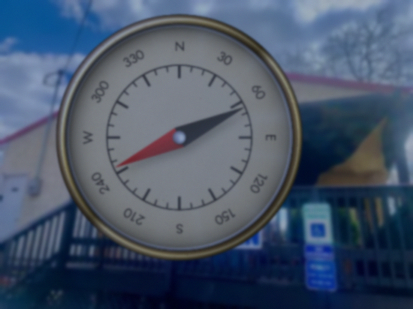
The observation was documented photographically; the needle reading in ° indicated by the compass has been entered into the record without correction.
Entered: 245 °
